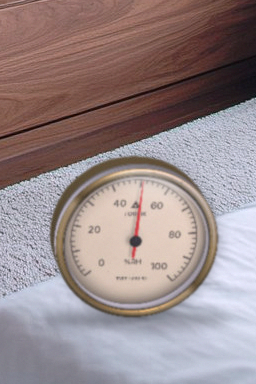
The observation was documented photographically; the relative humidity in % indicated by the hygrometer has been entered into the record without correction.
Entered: 50 %
